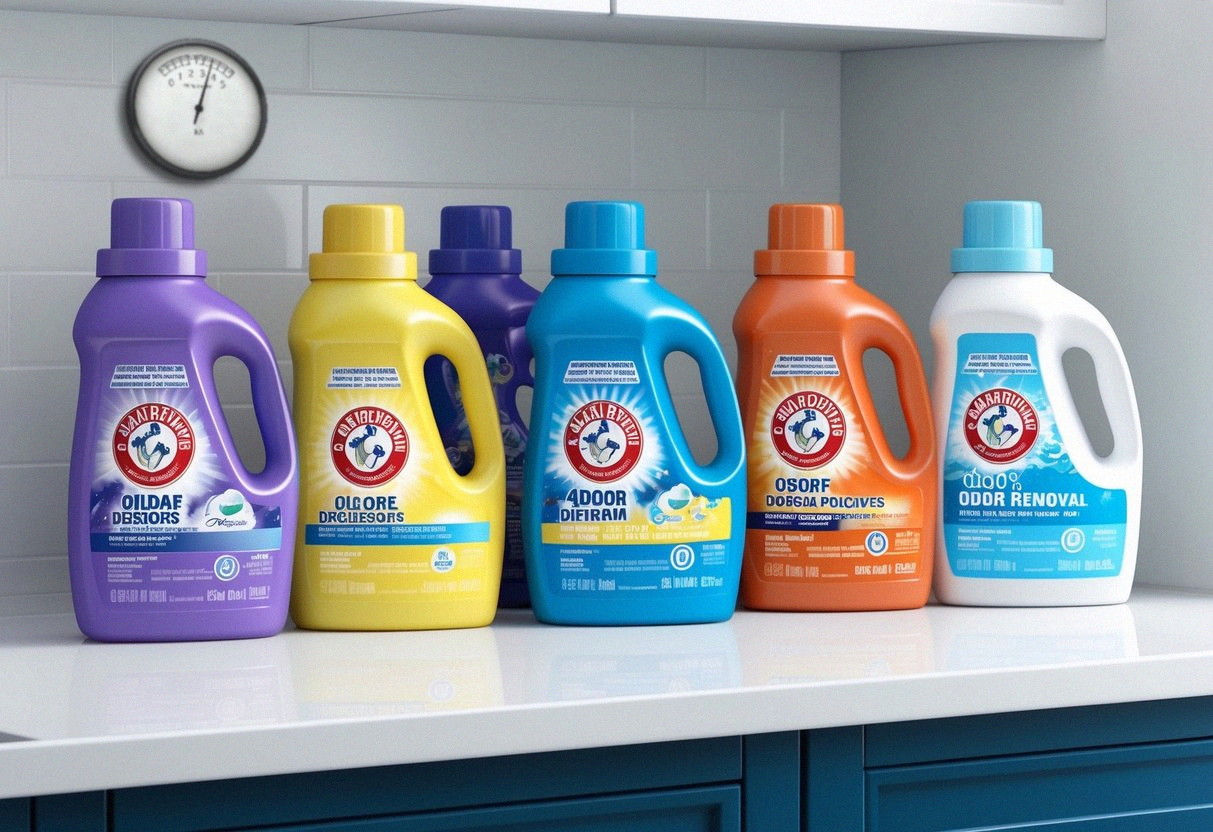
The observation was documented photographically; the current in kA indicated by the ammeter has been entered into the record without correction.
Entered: 3.5 kA
